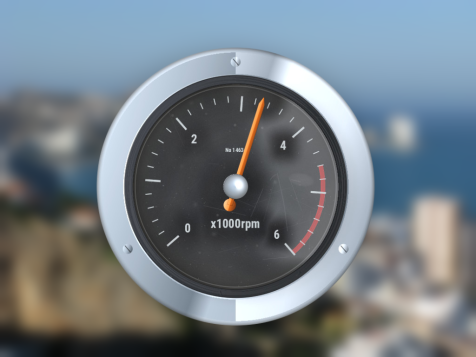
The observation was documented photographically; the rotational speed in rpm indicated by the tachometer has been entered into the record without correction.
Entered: 3300 rpm
